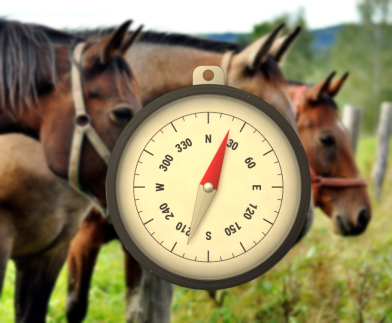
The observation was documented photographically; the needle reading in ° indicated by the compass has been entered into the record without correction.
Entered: 20 °
